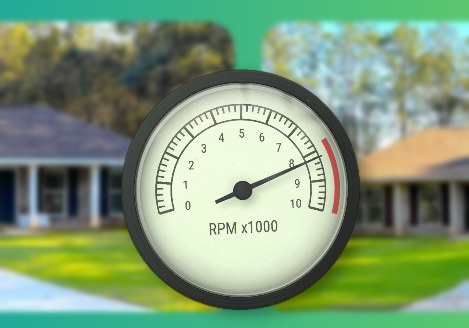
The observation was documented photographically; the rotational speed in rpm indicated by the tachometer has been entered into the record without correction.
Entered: 8200 rpm
